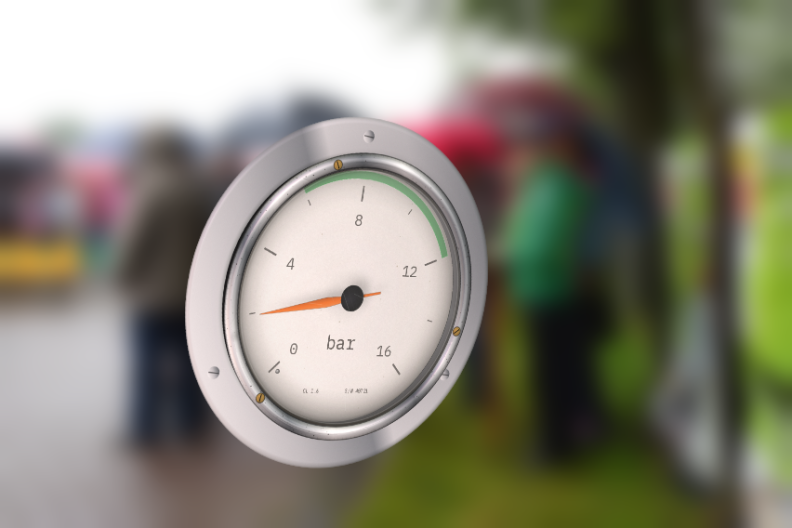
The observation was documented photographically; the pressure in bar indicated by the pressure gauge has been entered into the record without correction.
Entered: 2 bar
